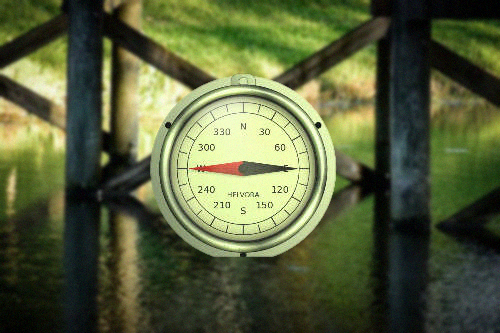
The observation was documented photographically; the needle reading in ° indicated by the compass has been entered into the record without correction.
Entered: 270 °
